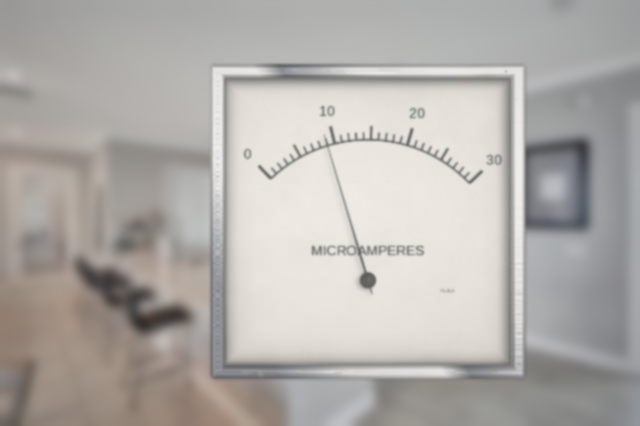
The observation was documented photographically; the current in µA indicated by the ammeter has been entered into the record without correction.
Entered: 9 µA
